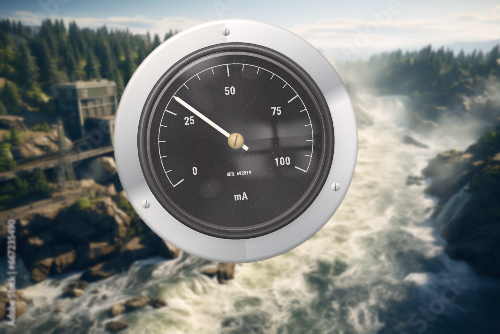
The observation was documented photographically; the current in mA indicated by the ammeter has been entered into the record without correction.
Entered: 30 mA
